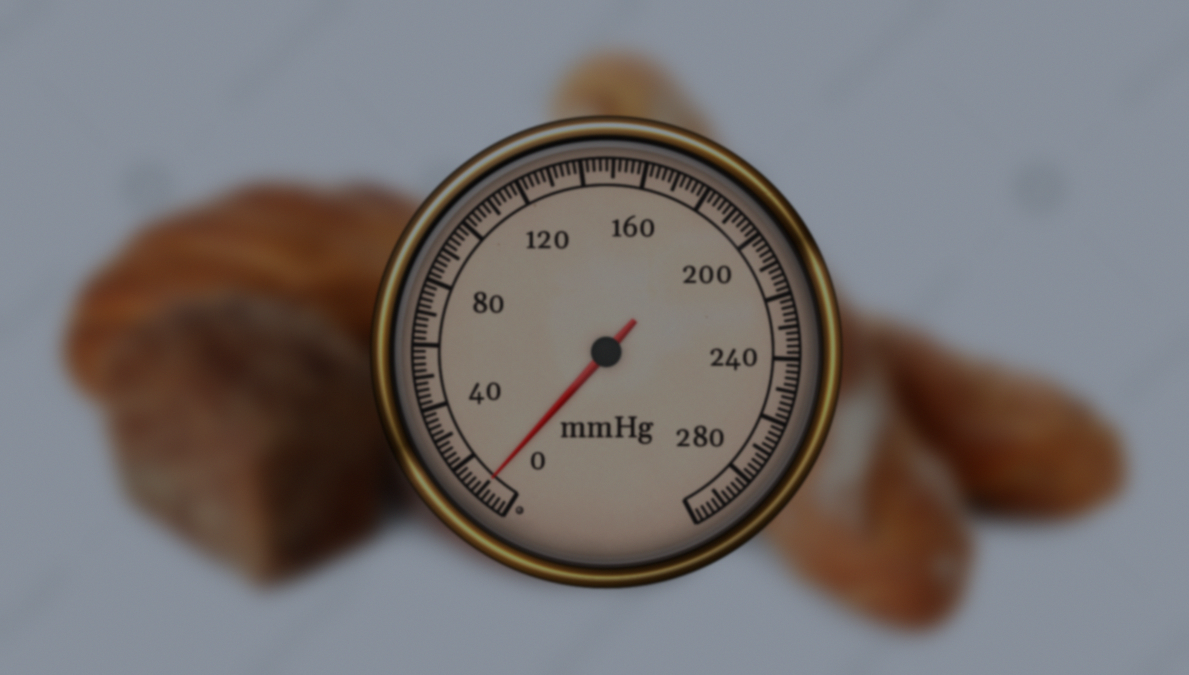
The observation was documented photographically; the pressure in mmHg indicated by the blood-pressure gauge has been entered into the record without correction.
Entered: 10 mmHg
